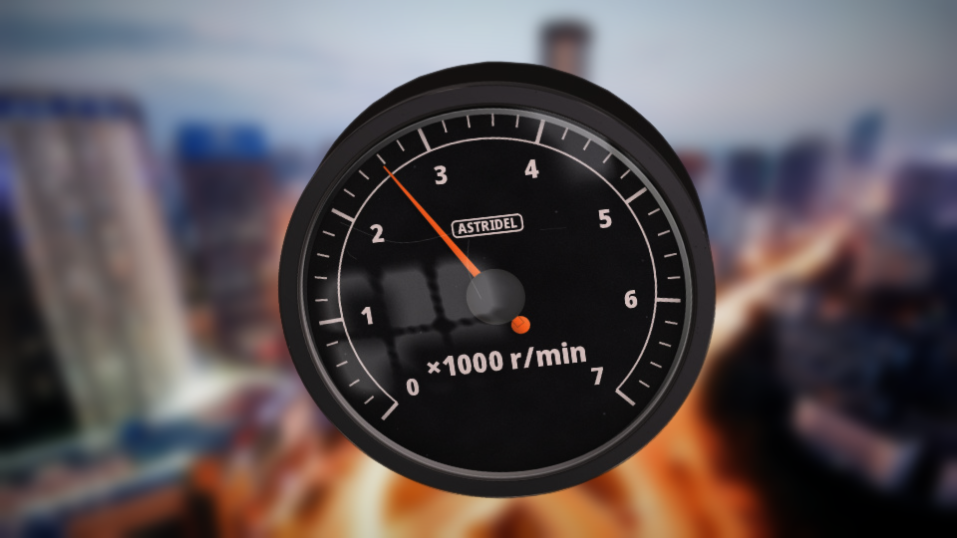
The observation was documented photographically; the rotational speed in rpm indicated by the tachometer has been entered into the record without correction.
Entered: 2600 rpm
